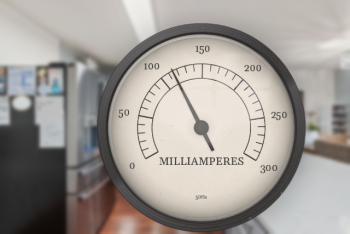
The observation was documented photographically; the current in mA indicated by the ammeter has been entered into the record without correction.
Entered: 115 mA
